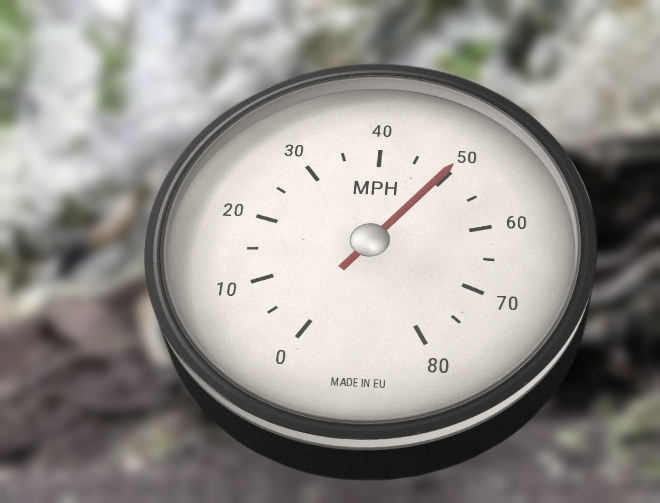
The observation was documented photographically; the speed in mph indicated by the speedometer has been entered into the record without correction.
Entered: 50 mph
